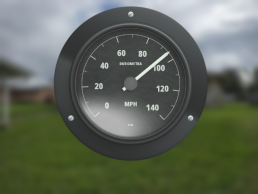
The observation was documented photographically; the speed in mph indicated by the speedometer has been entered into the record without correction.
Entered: 95 mph
